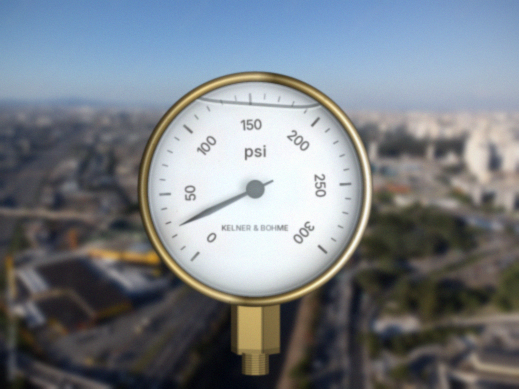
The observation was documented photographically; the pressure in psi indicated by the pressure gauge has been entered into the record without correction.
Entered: 25 psi
